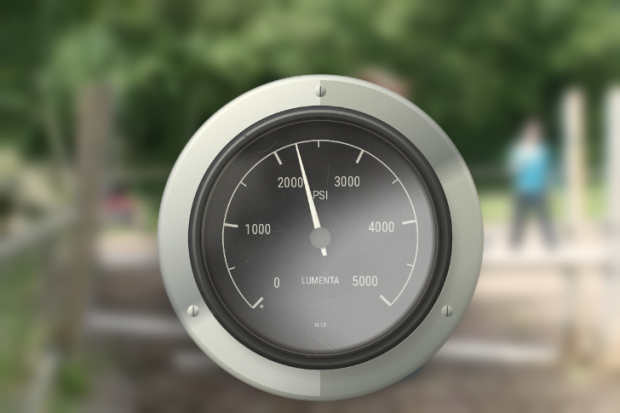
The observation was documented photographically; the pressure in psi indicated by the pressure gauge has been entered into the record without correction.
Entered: 2250 psi
